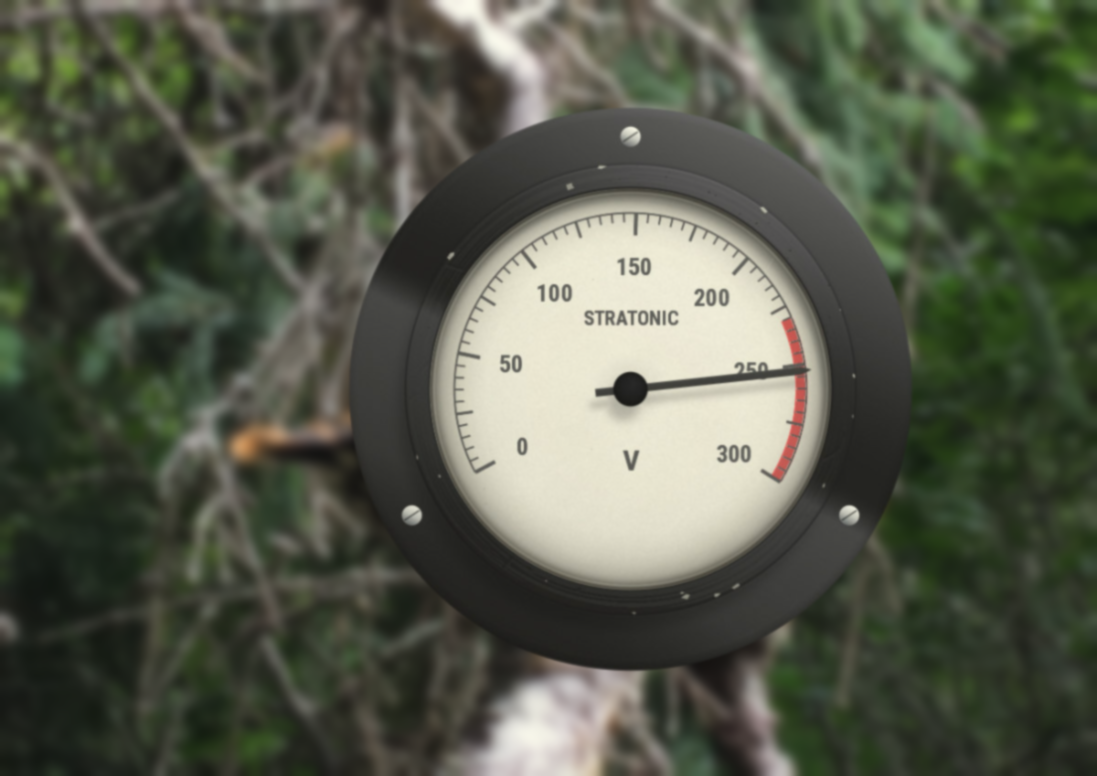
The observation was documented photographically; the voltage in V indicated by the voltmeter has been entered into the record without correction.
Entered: 252.5 V
